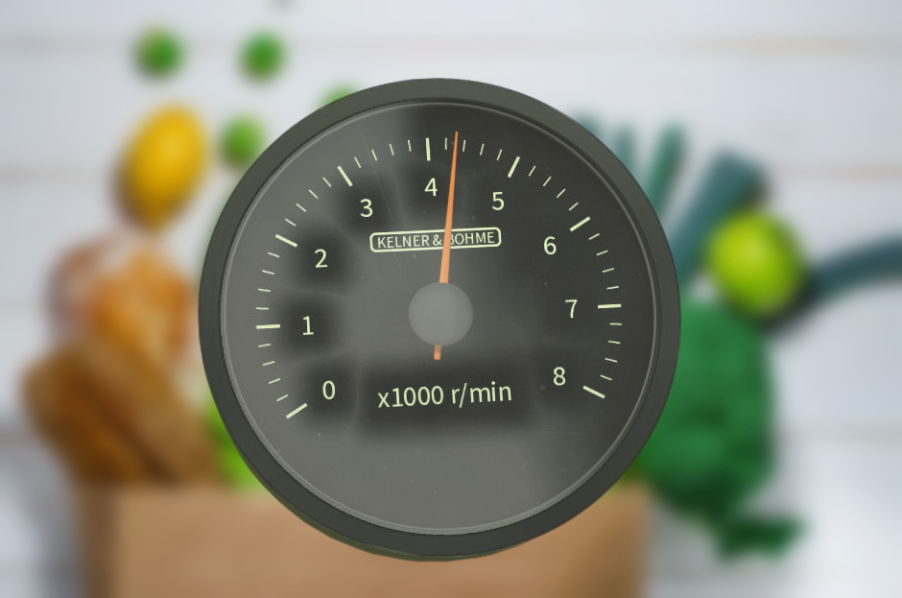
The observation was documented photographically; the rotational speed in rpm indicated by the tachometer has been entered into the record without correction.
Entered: 4300 rpm
